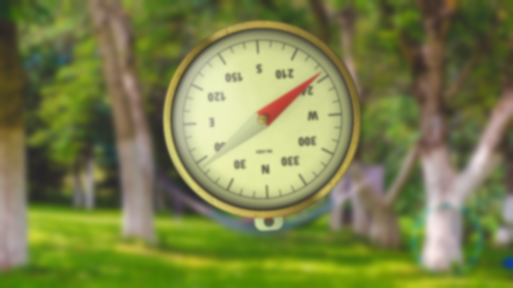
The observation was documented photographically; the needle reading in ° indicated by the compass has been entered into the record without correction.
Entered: 235 °
